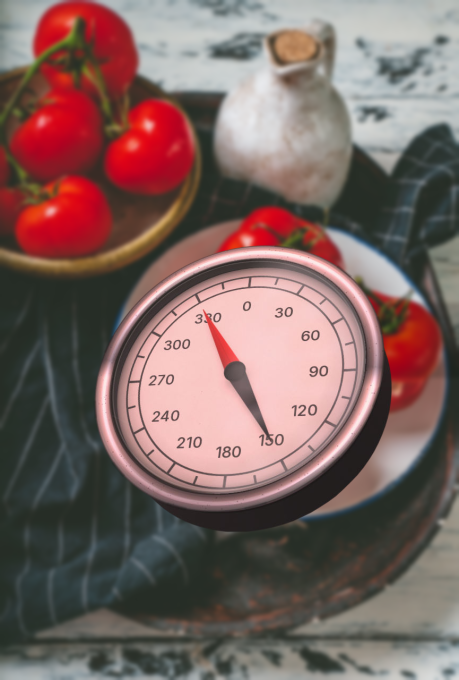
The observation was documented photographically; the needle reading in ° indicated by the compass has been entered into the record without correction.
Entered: 330 °
